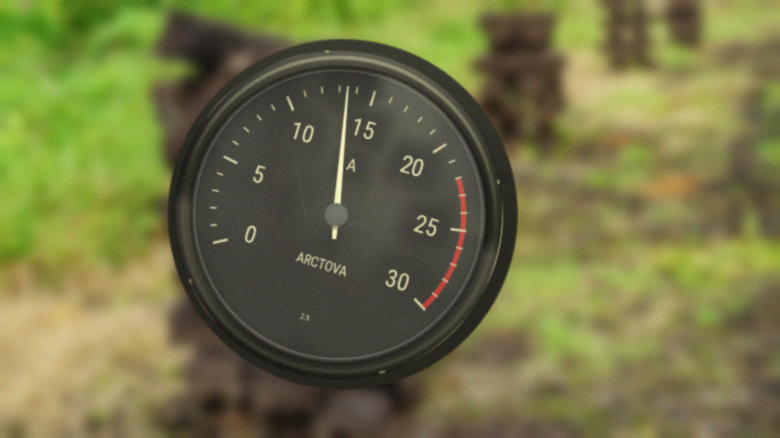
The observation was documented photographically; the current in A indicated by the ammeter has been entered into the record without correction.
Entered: 13.5 A
